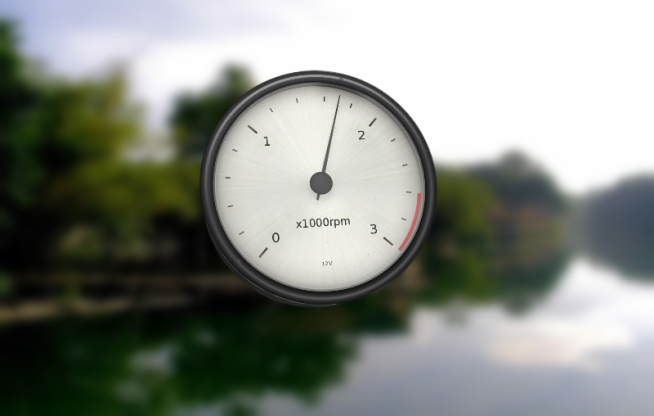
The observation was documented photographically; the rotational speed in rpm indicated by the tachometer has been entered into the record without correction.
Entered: 1700 rpm
